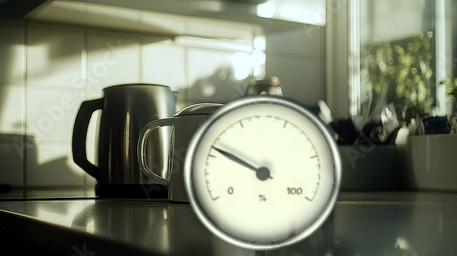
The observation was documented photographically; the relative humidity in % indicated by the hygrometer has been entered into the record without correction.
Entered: 24 %
